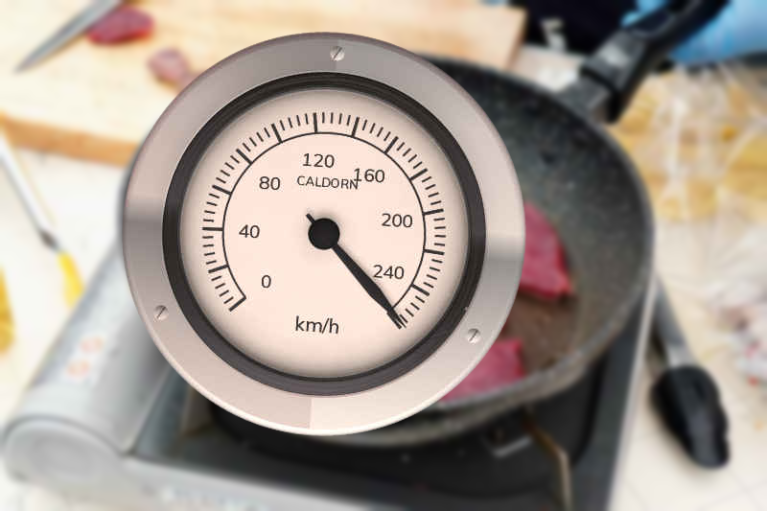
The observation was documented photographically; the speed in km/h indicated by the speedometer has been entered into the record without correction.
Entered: 258 km/h
